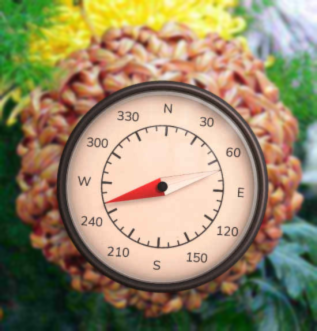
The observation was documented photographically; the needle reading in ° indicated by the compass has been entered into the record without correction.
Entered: 250 °
